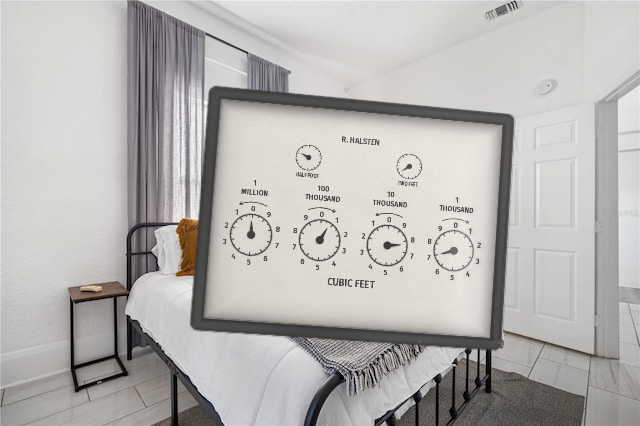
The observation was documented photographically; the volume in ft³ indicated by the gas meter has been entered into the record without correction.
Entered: 7700 ft³
